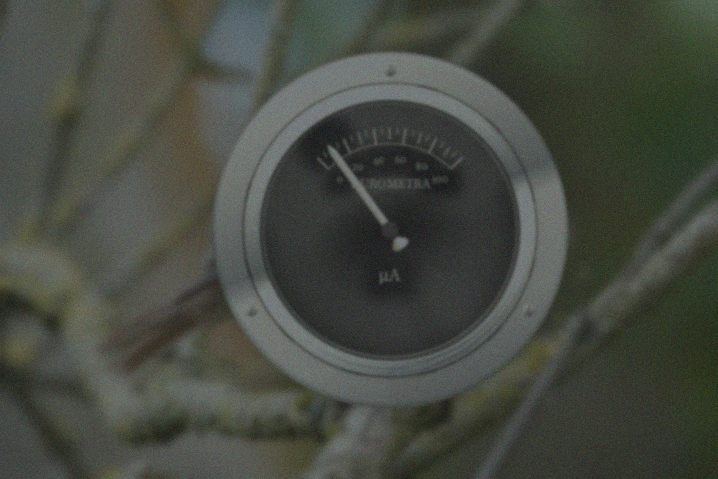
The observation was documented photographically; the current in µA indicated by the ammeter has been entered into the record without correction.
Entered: 10 µA
